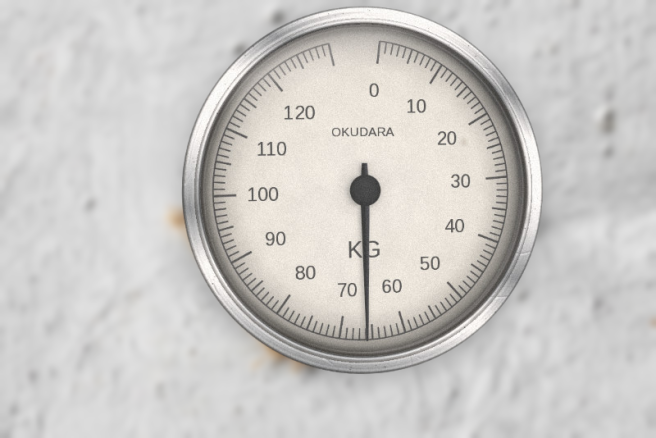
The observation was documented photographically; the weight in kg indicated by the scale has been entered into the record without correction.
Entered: 66 kg
